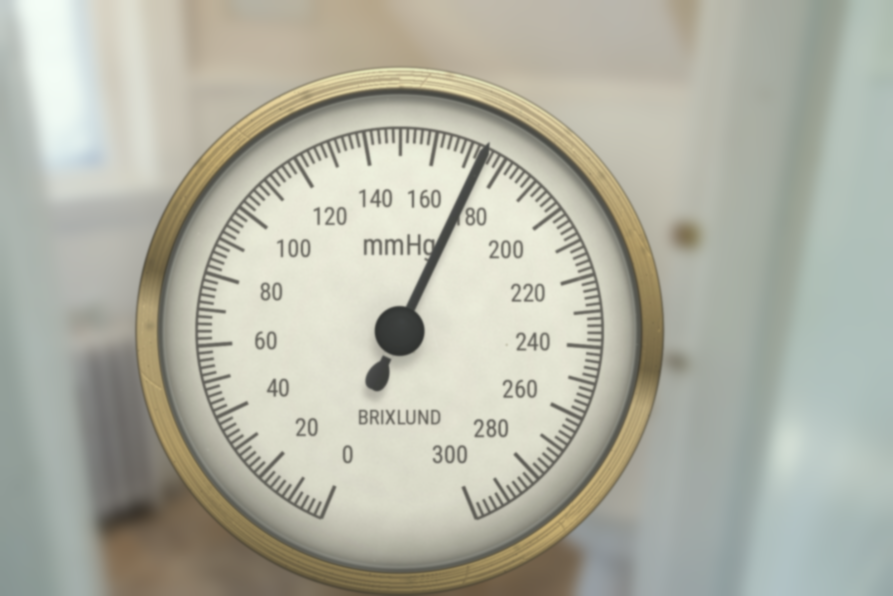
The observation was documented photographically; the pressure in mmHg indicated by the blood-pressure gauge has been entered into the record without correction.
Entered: 174 mmHg
